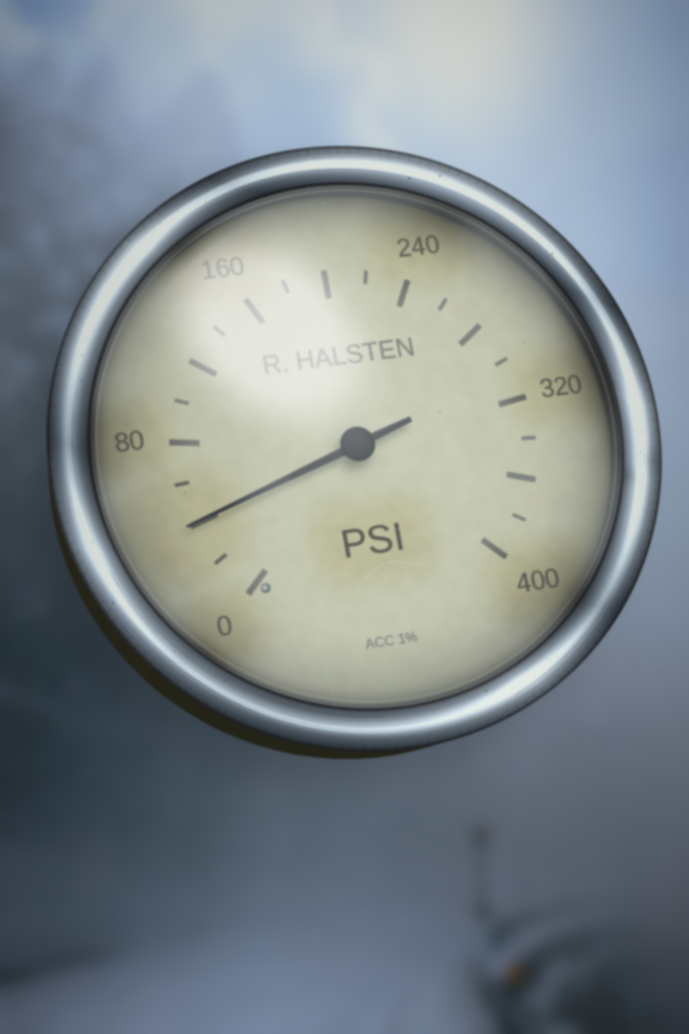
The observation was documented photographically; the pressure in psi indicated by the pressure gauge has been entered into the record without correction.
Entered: 40 psi
